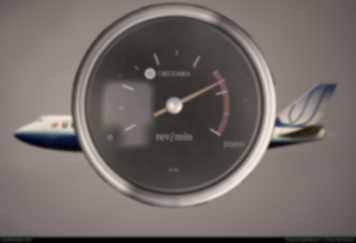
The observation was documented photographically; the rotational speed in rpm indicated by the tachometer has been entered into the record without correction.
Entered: 1500 rpm
